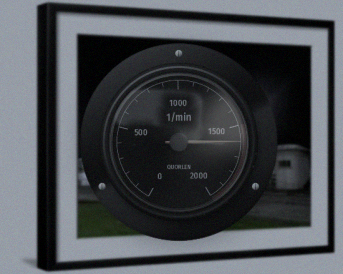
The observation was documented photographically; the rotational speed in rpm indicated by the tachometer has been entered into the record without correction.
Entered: 1600 rpm
